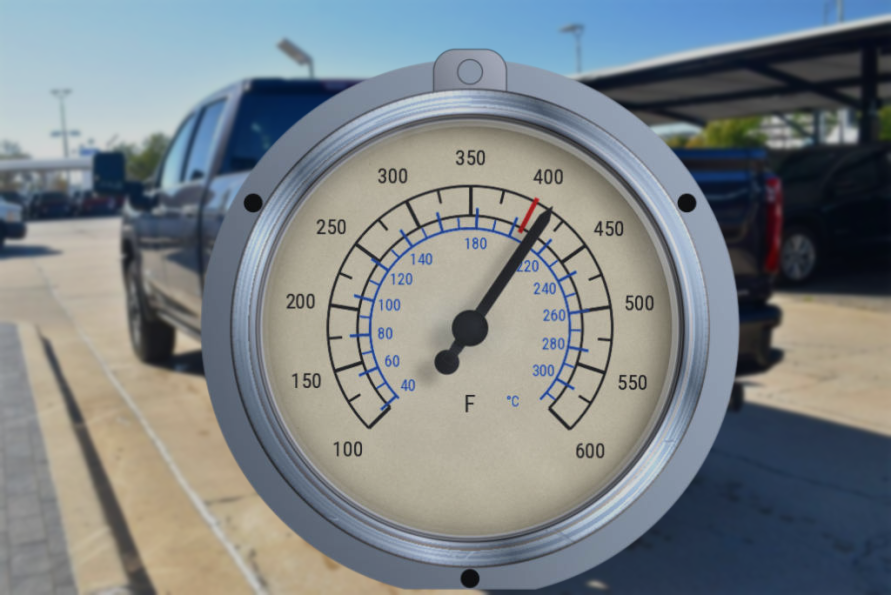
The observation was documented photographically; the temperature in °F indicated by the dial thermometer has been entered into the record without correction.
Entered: 412.5 °F
